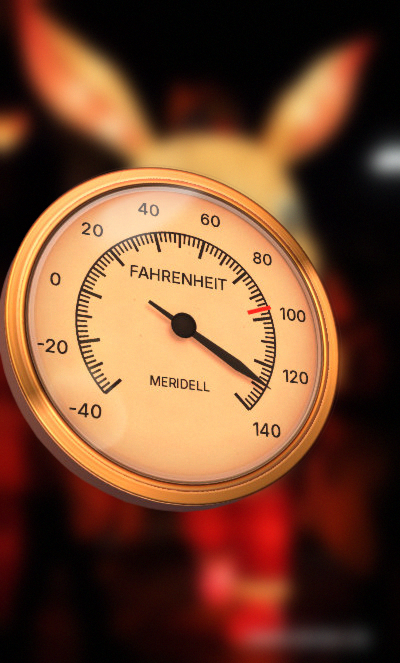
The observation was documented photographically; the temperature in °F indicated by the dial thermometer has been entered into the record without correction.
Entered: 130 °F
